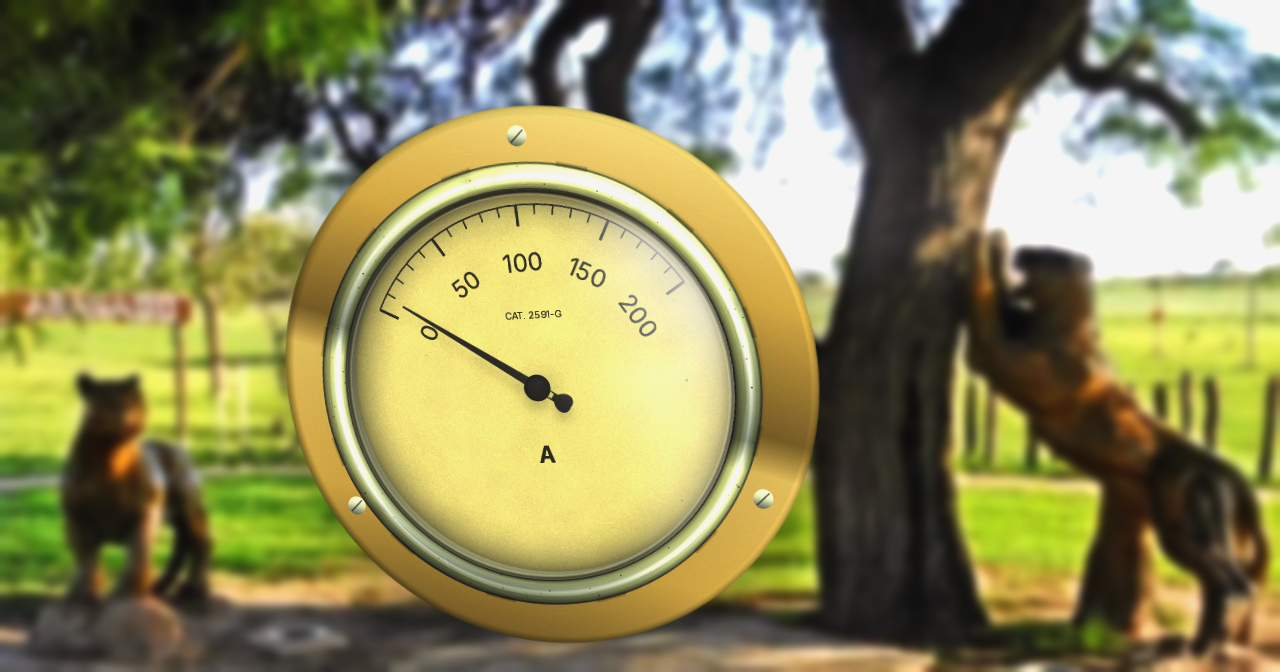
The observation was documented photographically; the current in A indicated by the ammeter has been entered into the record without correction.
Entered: 10 A
